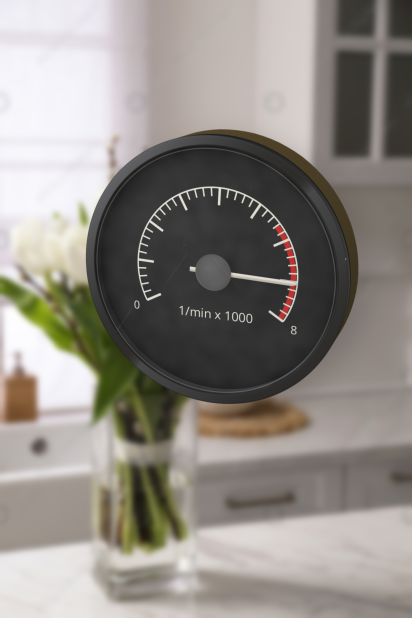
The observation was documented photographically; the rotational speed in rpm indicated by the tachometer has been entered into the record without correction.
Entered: 7000 rpm
